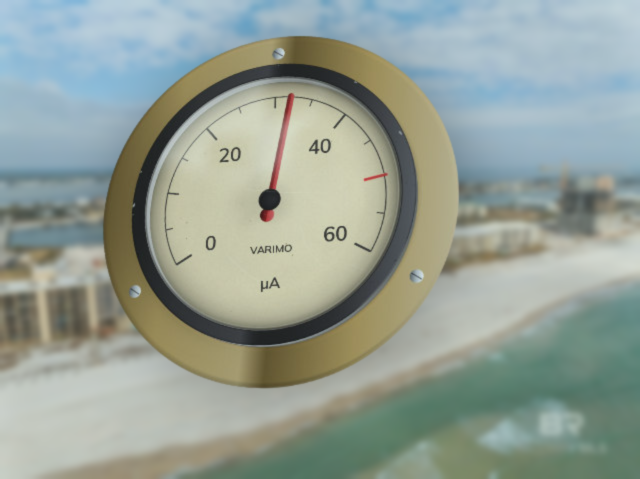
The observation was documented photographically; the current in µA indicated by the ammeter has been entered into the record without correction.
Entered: 32.5 µA
